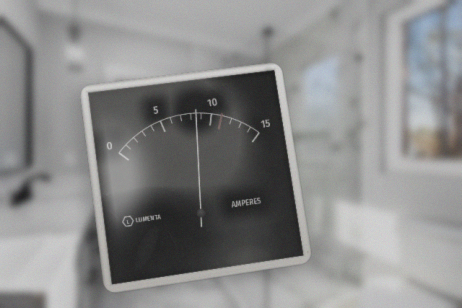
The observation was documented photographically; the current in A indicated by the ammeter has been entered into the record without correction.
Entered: 8.5 A
